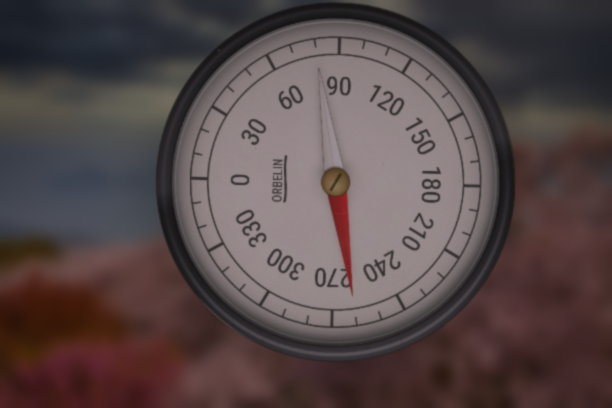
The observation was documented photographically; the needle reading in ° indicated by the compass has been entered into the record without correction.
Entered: 260 °
